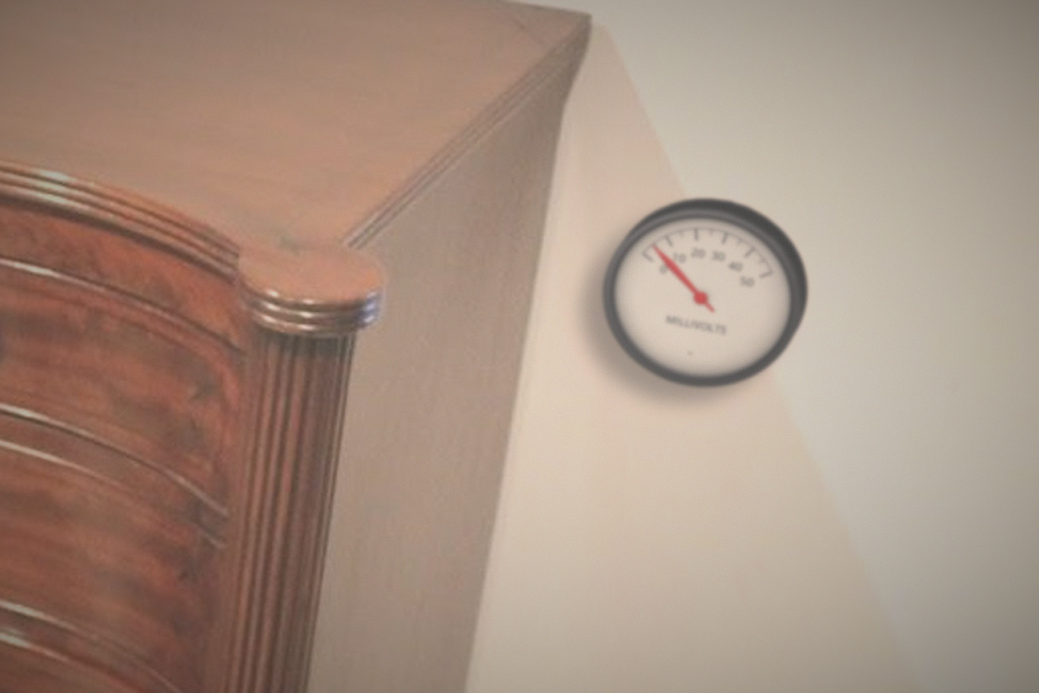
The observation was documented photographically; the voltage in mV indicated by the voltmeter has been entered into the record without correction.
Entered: 5 mV
